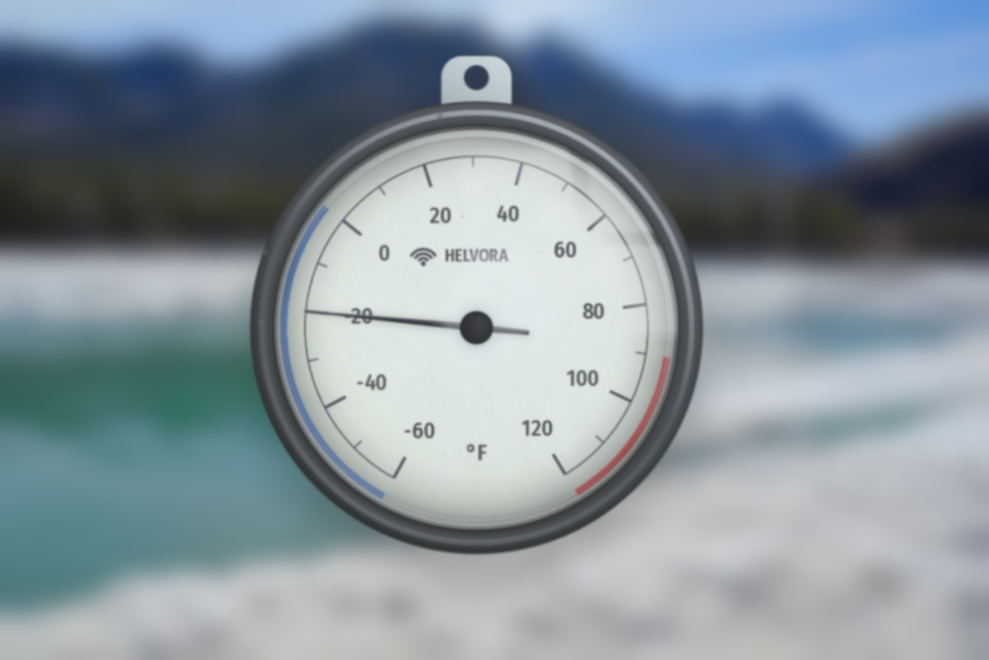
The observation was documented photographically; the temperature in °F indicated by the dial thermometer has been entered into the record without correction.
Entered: -20 °F
